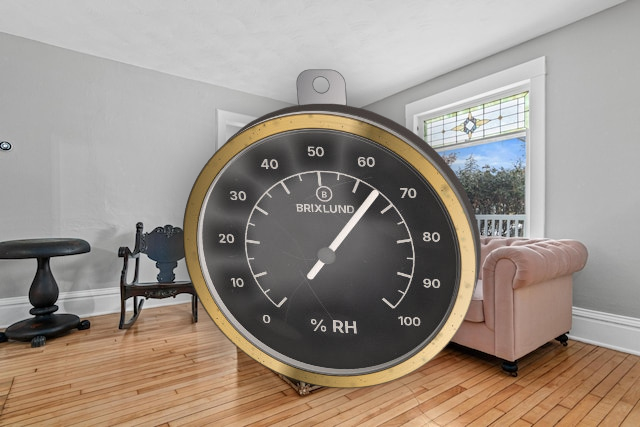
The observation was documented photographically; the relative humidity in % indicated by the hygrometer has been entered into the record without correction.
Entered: 65 %
